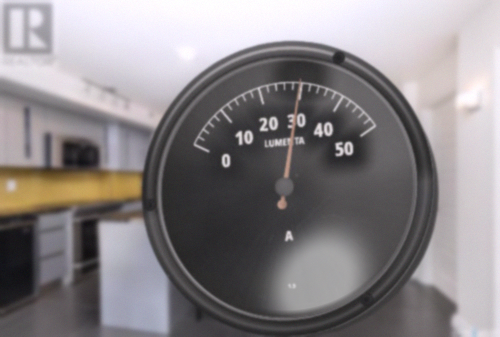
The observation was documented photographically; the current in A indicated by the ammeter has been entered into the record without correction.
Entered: 30 A
